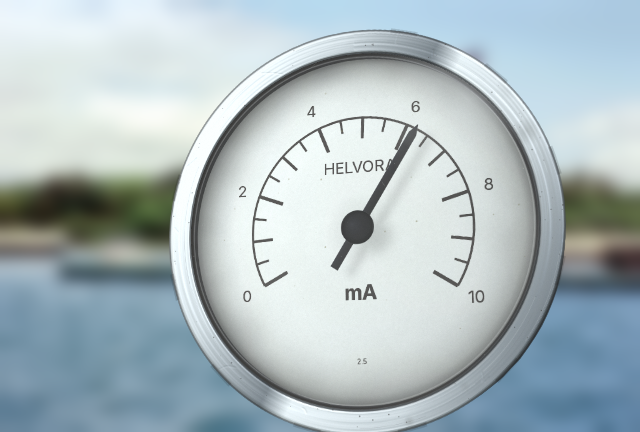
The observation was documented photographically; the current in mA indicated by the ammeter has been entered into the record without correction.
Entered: 6.25 mA
